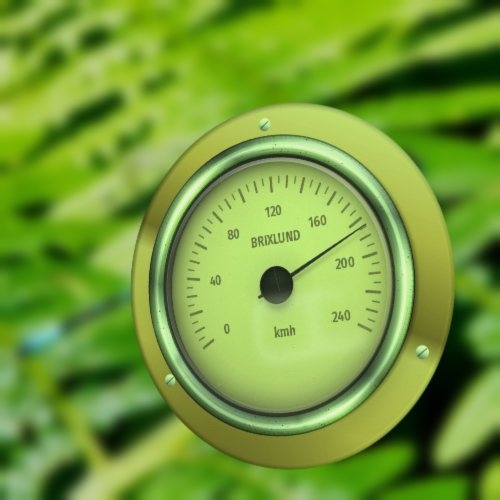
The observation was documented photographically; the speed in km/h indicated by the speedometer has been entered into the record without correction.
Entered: 185 km/h
